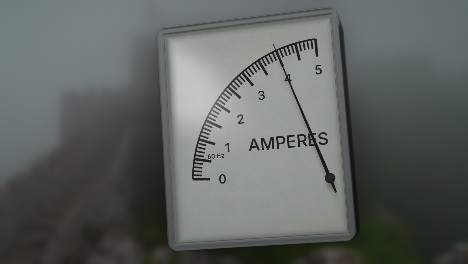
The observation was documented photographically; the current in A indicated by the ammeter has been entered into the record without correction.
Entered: 4 A
